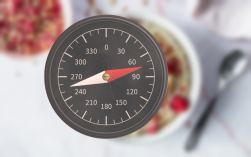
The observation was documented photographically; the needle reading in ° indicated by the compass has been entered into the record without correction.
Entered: 75 °
